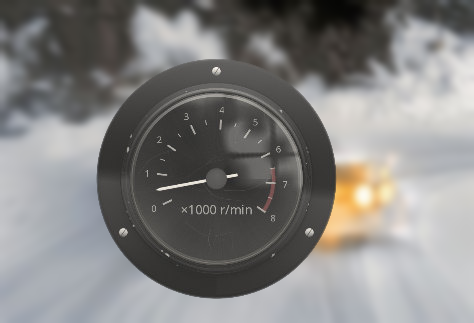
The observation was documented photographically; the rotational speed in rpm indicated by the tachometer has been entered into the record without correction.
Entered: 500 rpm
